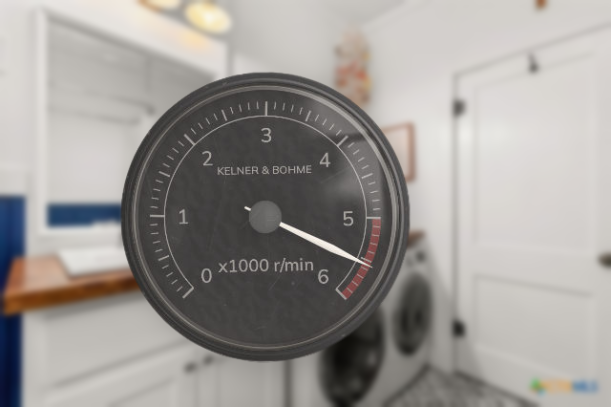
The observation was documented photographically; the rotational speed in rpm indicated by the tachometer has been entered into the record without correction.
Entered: 5550 rpm
